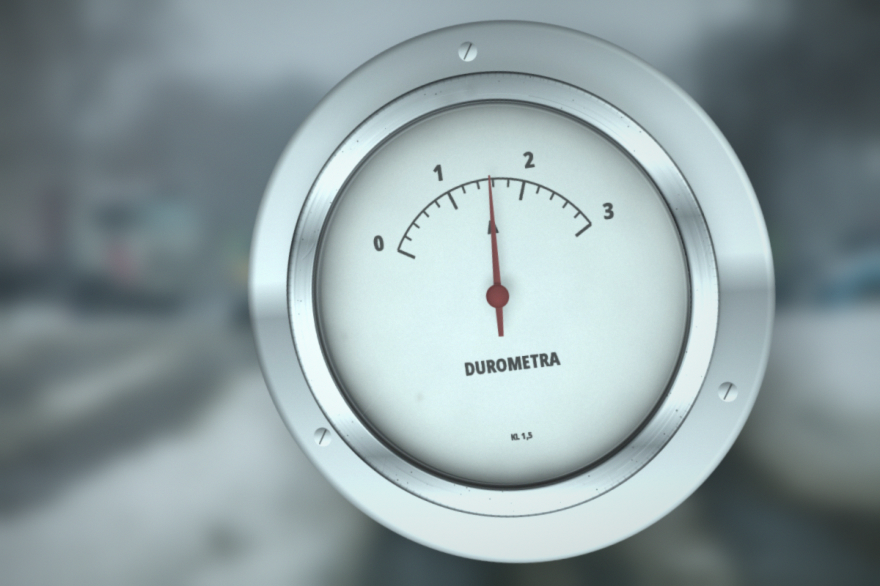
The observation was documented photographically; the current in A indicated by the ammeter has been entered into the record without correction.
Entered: 1.6 A
